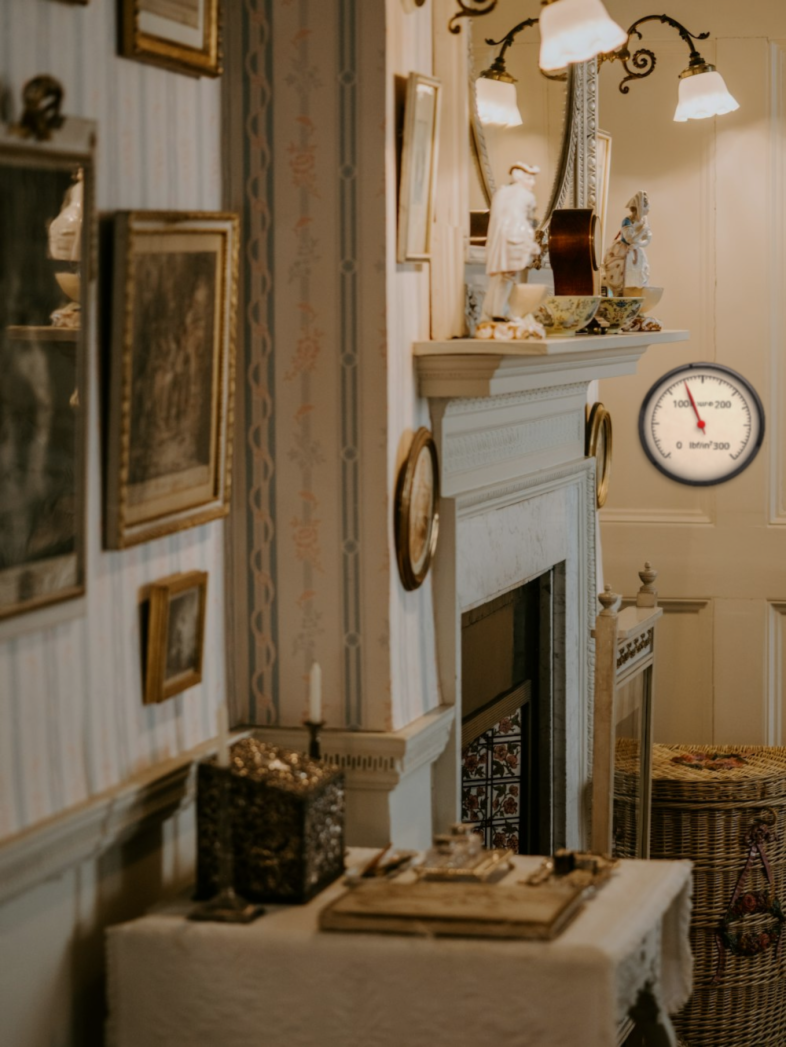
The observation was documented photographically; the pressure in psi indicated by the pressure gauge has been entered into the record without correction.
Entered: 125 psi
